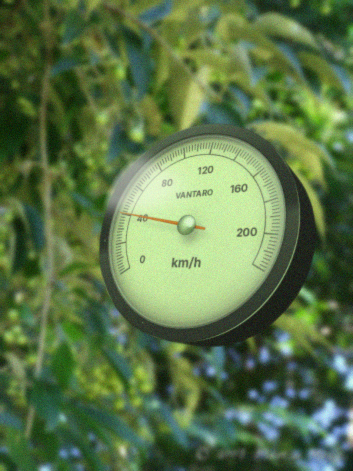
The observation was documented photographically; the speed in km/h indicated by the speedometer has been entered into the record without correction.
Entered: 40 km/h
